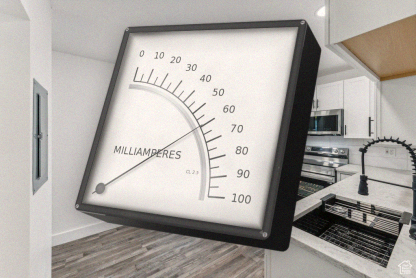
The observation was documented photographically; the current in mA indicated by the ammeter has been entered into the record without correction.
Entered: 60 mA
